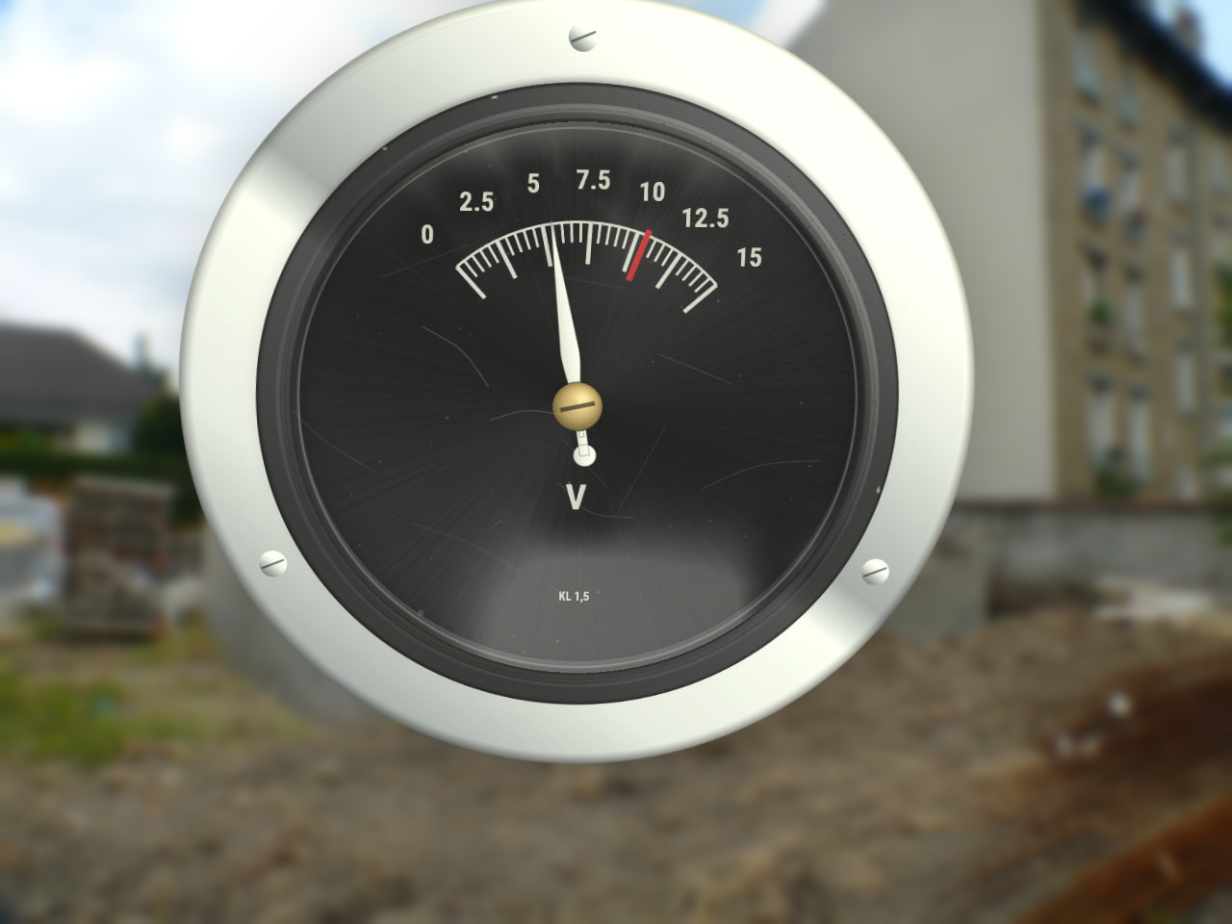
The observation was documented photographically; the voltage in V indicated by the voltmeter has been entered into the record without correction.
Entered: 5.5 V
